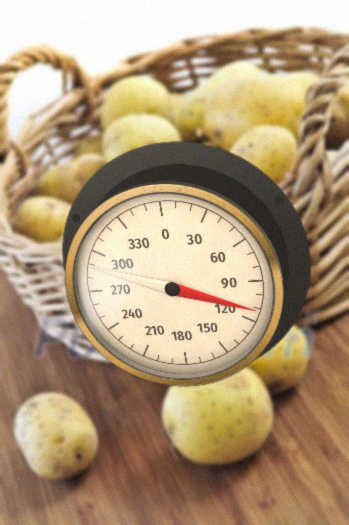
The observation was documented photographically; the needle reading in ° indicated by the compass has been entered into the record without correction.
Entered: 110 °
